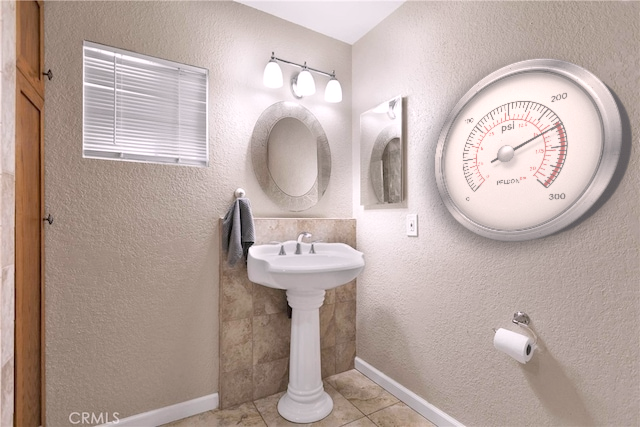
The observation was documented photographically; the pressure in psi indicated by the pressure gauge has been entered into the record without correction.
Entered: 225 psi
